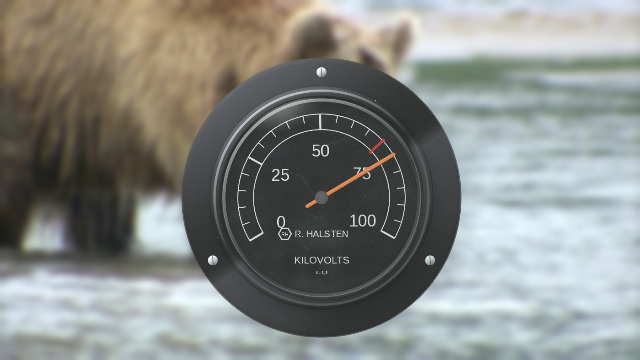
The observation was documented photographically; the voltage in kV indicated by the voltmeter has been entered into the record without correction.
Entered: 75 kV
